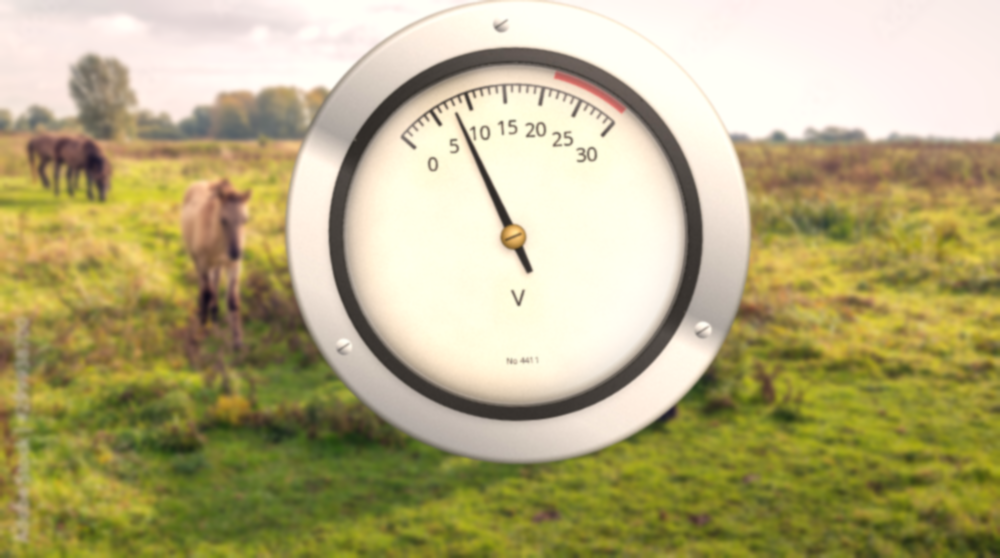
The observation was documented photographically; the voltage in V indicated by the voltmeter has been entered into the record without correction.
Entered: 8 V
